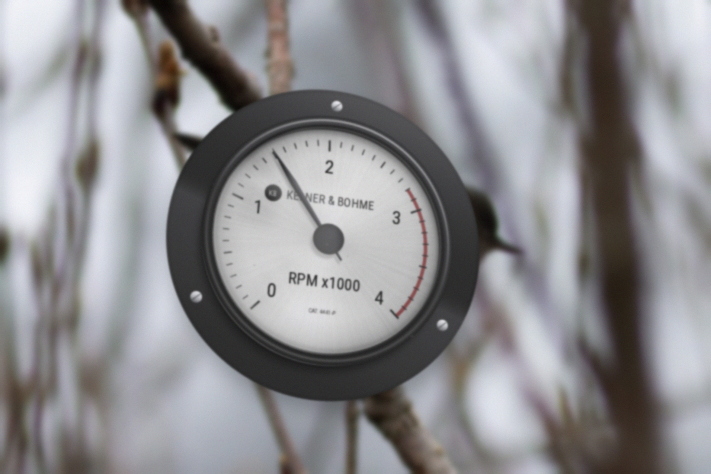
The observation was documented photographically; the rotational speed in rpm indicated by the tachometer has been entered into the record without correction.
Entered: 1500 rpm
